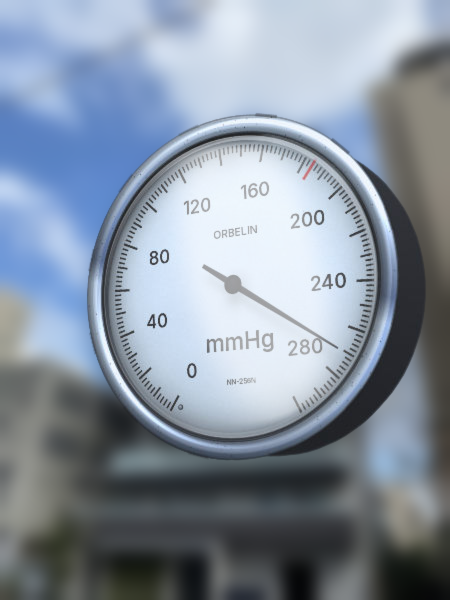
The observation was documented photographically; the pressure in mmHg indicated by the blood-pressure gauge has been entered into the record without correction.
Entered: 270 mmHg
